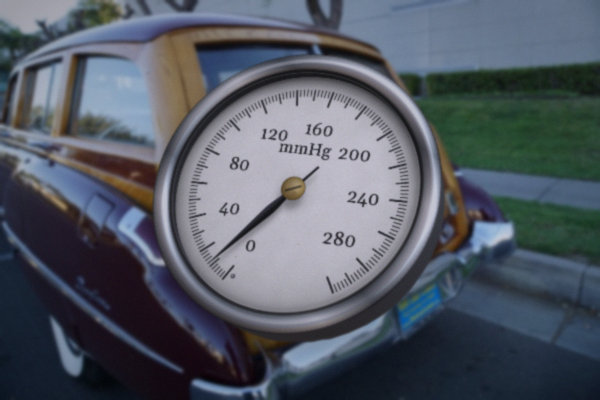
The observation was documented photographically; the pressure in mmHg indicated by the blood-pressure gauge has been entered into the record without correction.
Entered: 10 mmHg
